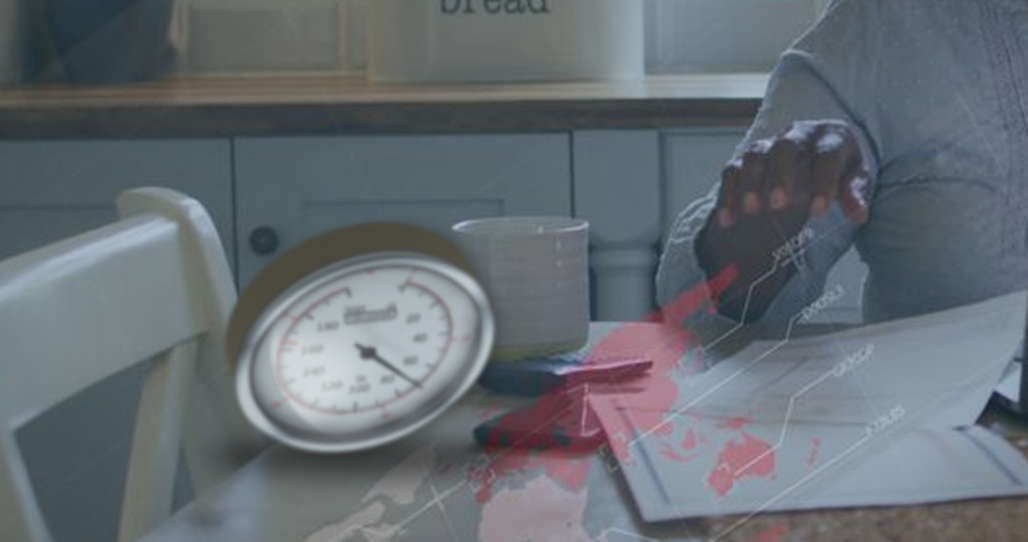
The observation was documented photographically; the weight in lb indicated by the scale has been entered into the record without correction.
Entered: 70 lb
